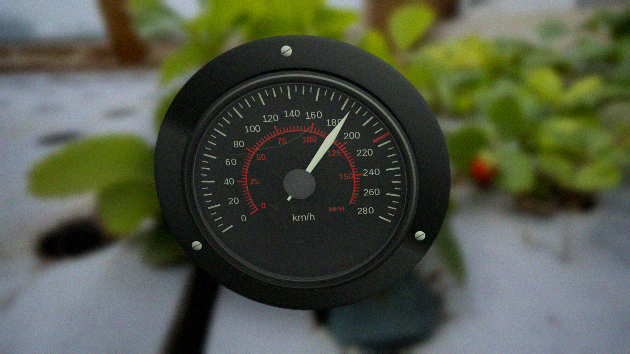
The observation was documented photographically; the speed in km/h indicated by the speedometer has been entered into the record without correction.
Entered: 185 km/h
